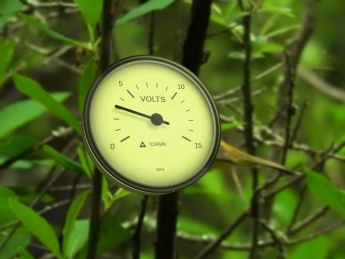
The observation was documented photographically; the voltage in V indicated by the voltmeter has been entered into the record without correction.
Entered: 3 V
